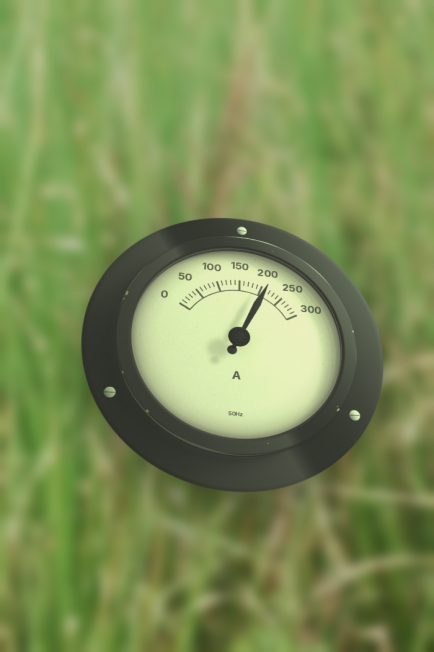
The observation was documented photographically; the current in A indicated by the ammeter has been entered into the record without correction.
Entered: 210 A
